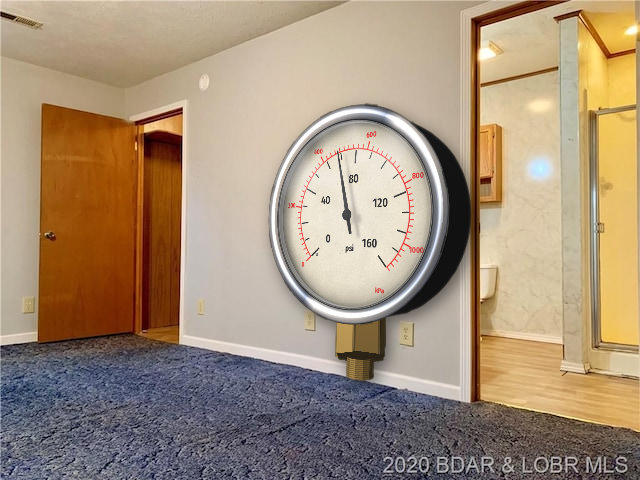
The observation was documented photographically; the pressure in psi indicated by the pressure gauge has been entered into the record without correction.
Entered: 70 psi
